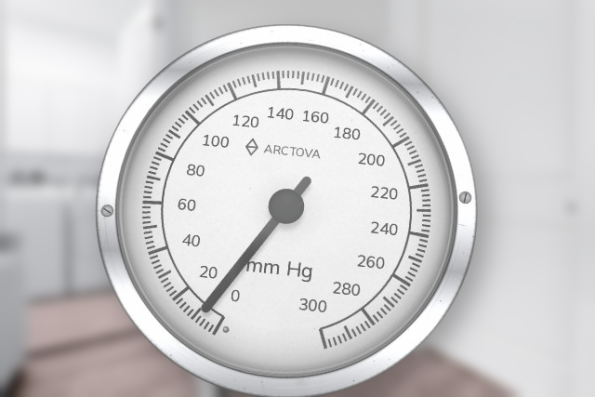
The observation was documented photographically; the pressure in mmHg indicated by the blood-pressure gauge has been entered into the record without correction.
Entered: 8 mmHg
